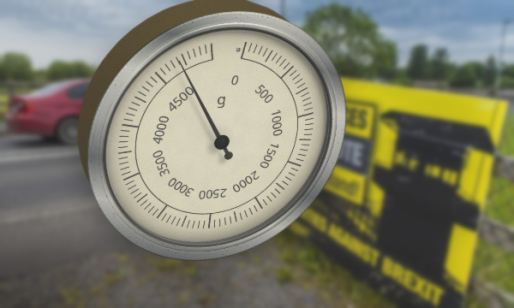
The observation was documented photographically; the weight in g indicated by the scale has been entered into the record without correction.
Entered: 4700 g
